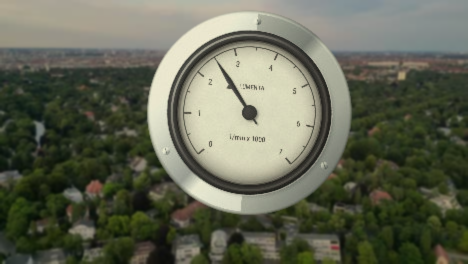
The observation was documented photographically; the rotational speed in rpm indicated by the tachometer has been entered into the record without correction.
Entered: 2500 rpm
